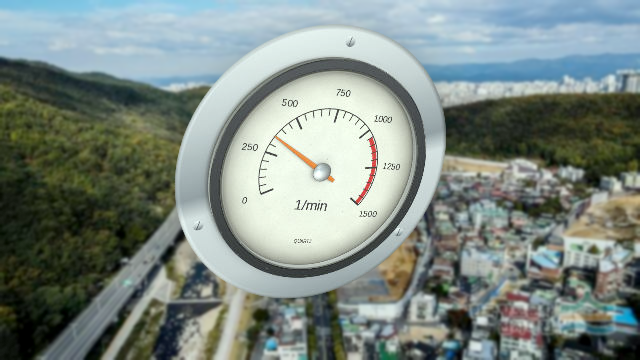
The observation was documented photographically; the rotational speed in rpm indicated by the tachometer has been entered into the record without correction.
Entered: 350 rpm
